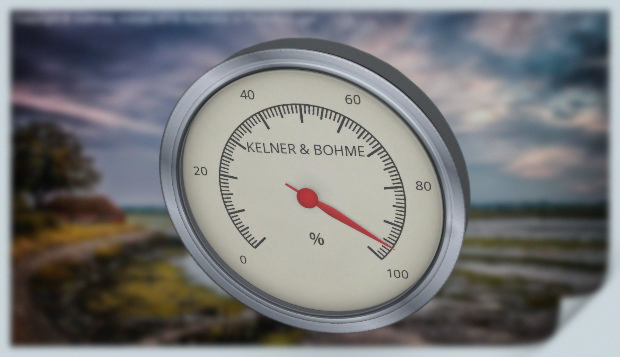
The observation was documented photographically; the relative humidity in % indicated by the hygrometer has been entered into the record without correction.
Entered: 95 %
